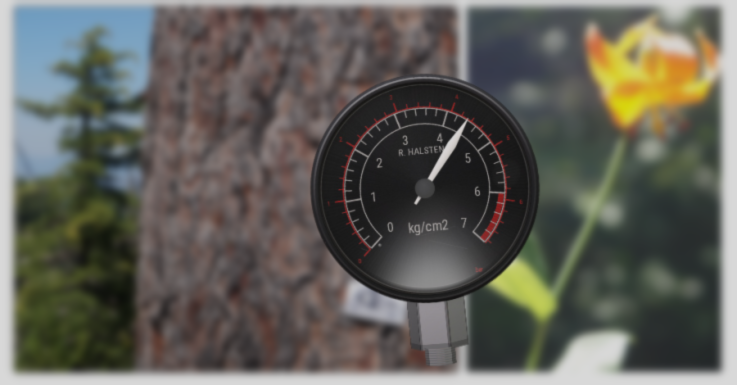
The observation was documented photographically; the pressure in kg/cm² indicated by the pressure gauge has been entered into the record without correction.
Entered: 4.4 kg/cm²
